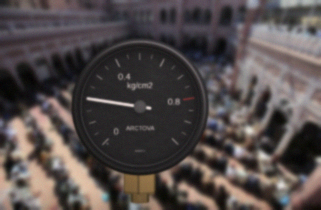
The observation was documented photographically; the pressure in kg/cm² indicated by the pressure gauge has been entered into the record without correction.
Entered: 0.2 kg/cm²
